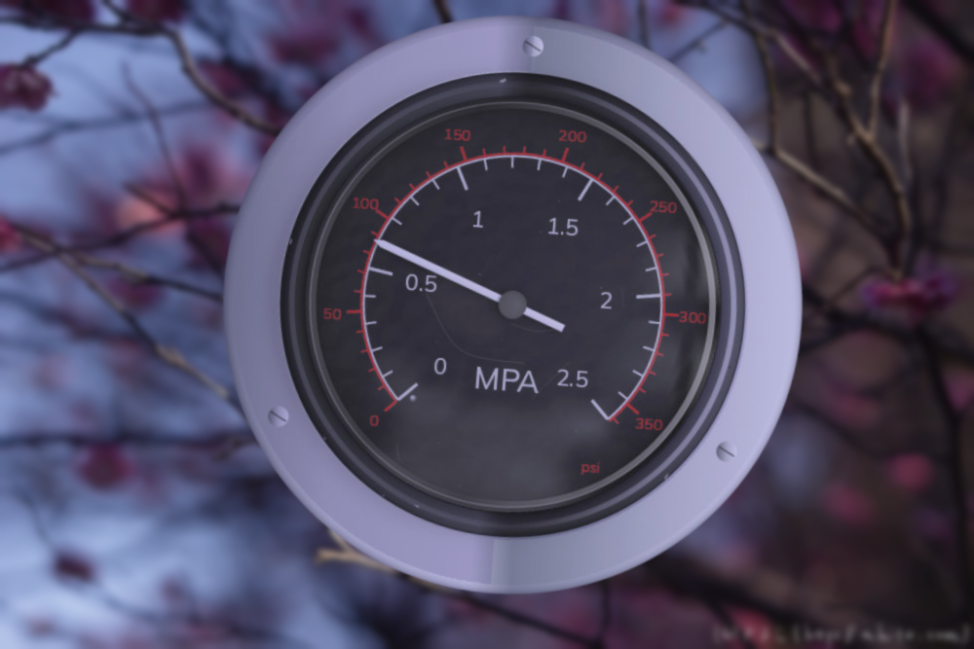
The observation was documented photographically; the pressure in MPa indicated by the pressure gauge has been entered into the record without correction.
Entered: 0.6 MPa
